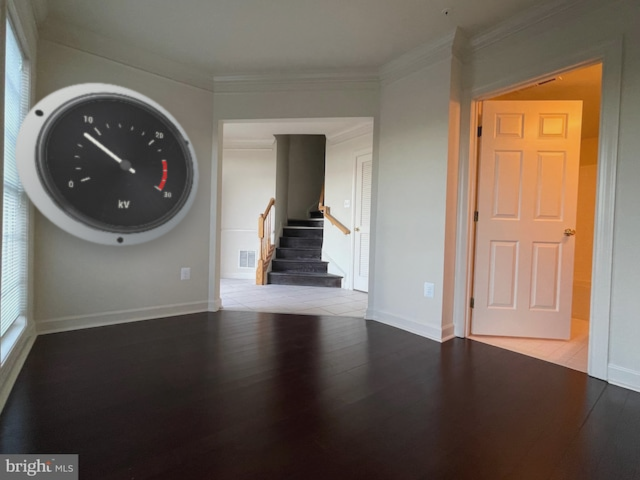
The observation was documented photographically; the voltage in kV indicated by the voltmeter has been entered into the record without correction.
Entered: 8 kV
